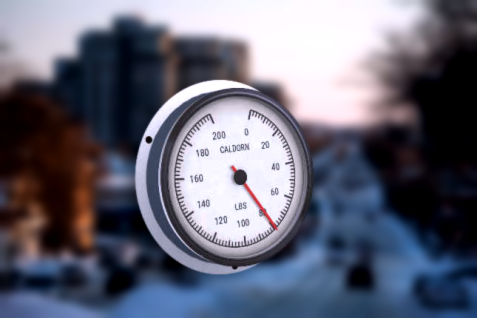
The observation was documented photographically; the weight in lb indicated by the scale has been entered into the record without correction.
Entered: 80 lb
